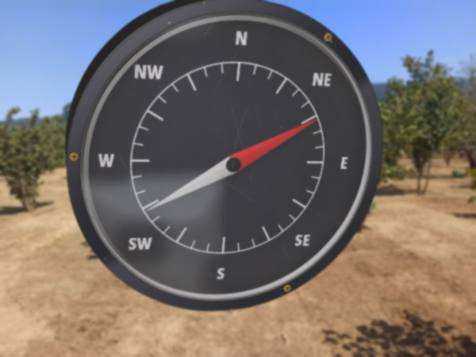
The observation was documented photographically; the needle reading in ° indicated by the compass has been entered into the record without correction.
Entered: 60 °
